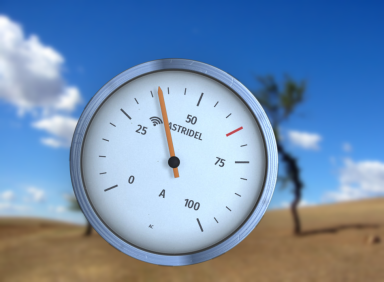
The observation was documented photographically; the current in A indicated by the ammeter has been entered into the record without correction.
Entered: 37.5 A
